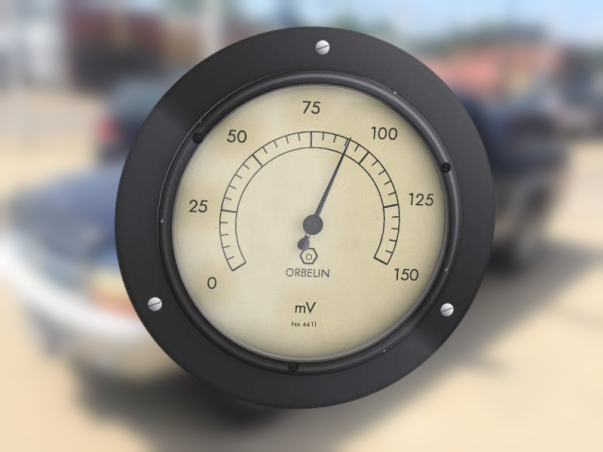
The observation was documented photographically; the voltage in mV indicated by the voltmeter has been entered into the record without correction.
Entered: 90 mV
